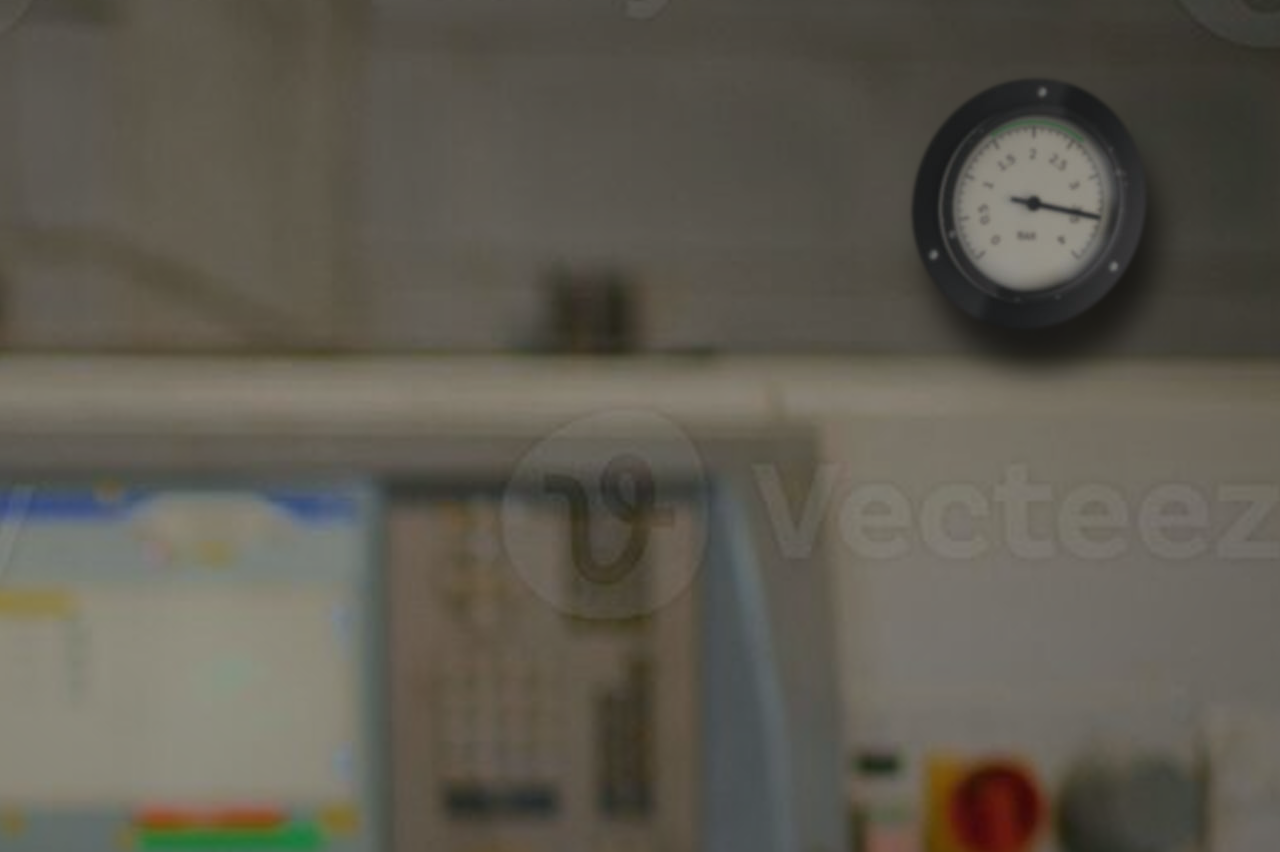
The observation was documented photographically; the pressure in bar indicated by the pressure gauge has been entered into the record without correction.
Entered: 3.5 bar
